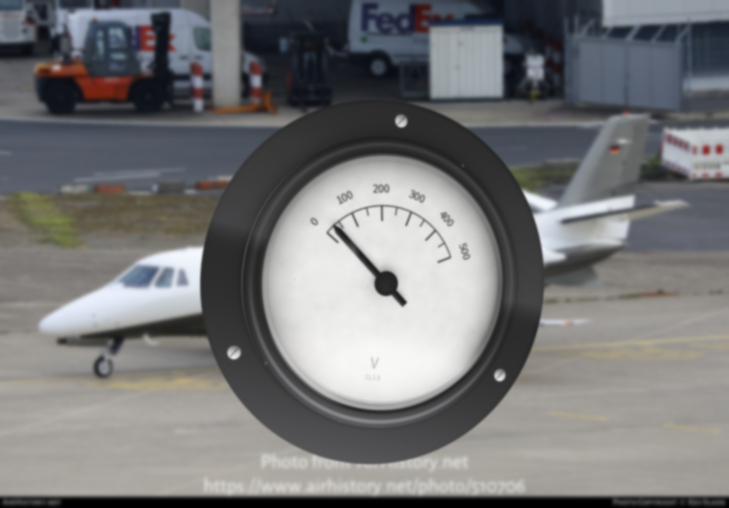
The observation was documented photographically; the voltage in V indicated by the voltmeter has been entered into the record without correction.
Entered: 25 V
